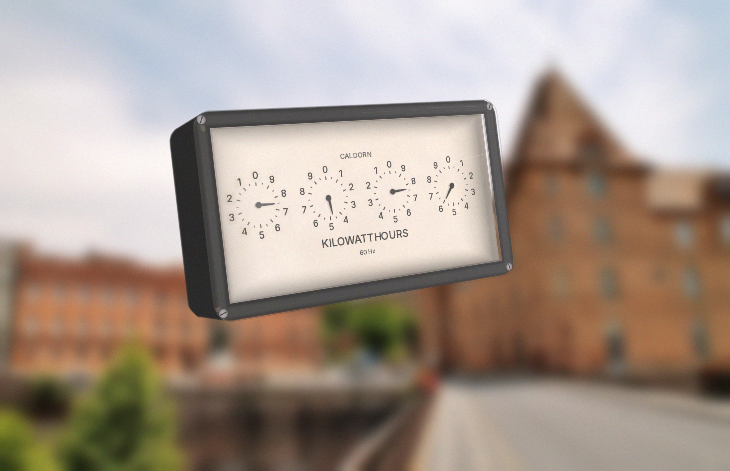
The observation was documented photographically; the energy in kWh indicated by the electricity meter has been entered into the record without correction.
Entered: 7476 kWh
